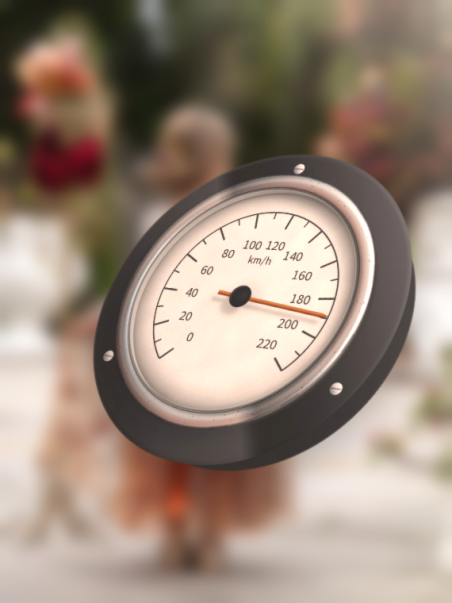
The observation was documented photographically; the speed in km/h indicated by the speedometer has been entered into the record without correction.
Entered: 190 km/h
